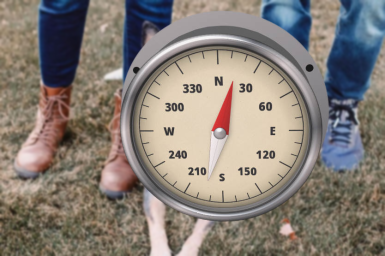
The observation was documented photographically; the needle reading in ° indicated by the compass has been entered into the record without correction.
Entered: 15 °
